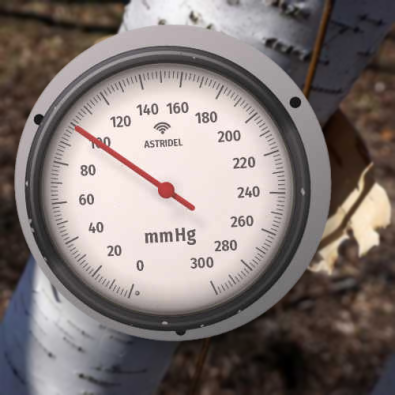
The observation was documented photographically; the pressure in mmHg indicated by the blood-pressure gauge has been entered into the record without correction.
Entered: 100 mmHg
